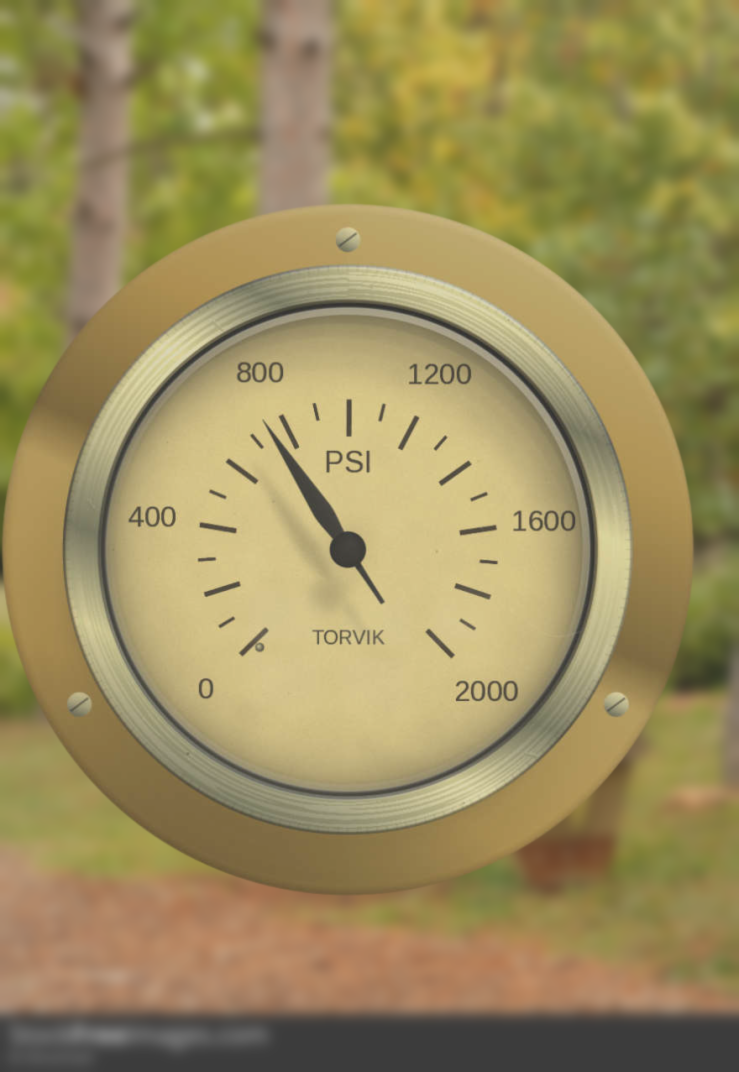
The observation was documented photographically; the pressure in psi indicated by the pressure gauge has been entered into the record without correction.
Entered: 750 psi
